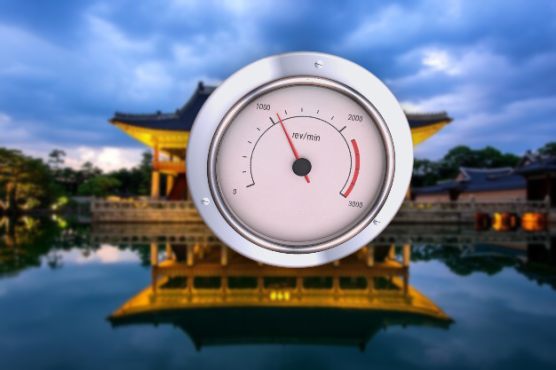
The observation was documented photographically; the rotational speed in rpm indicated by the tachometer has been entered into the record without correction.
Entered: 1100 rpm
